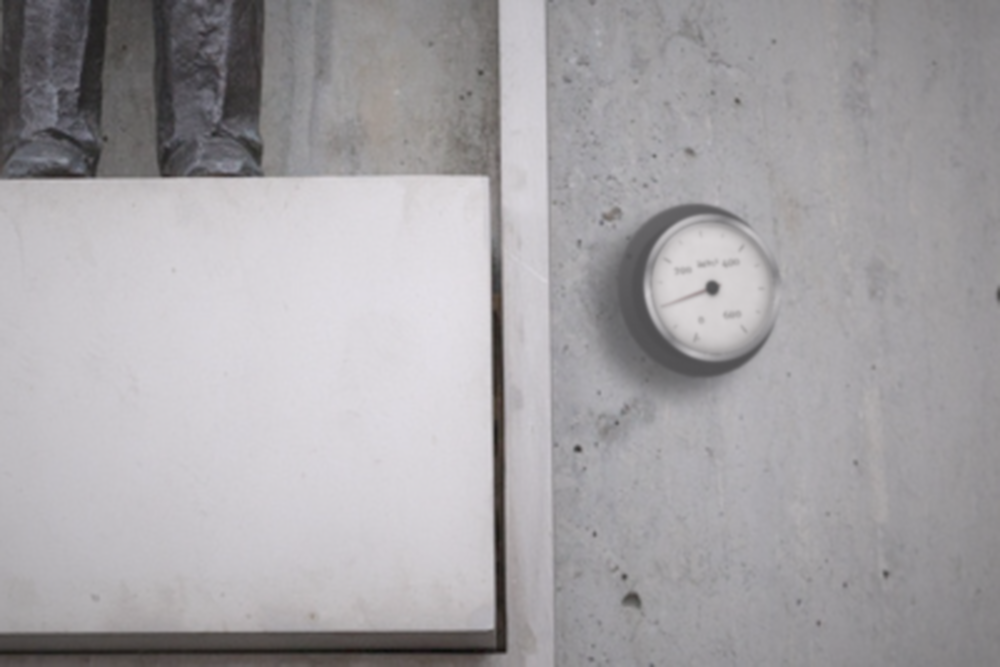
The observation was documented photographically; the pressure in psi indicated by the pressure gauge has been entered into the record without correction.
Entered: 100 psi
